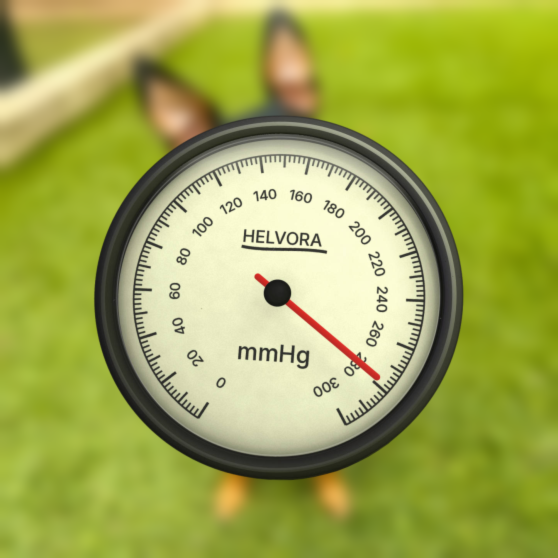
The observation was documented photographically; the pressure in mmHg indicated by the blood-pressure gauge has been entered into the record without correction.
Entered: 278 mmHg
